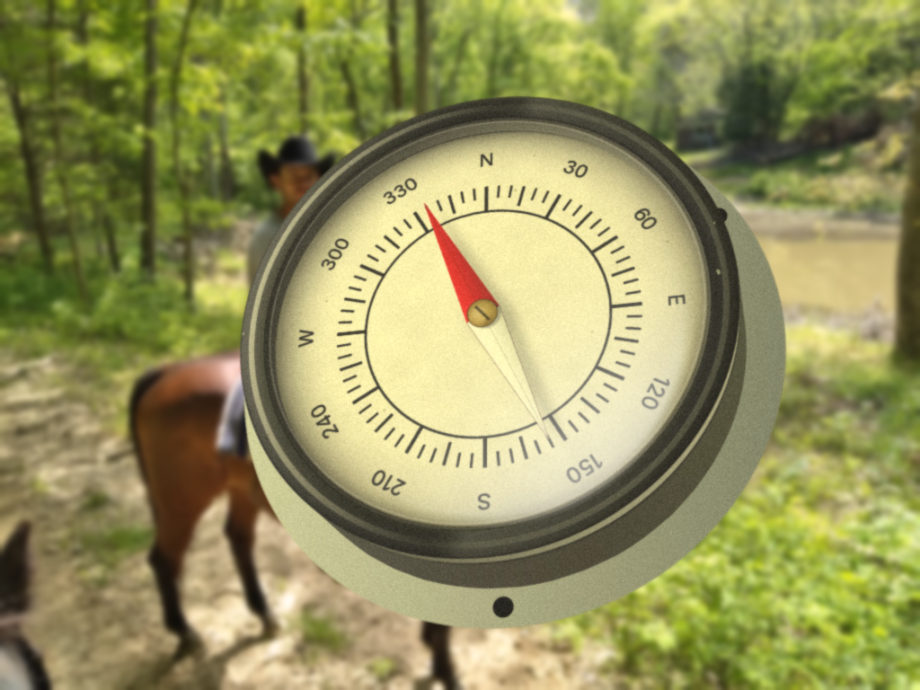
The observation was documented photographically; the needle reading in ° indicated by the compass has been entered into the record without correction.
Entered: 335 °
